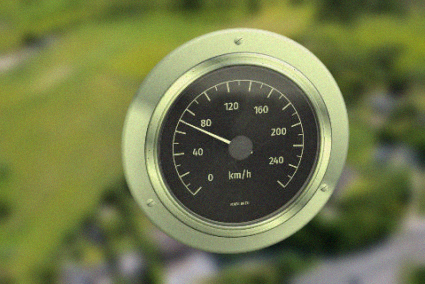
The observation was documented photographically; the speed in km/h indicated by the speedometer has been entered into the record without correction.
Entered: 70 km/h
